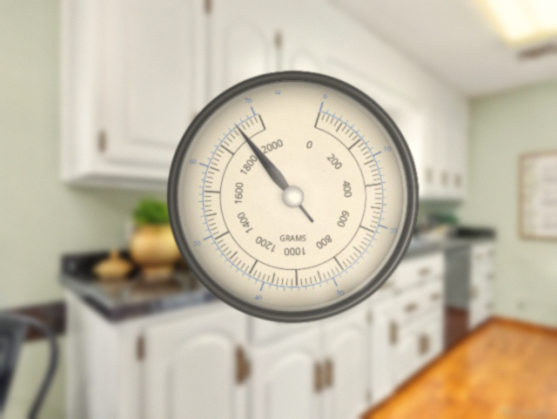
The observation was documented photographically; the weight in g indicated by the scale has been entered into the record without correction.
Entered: 1900 g
